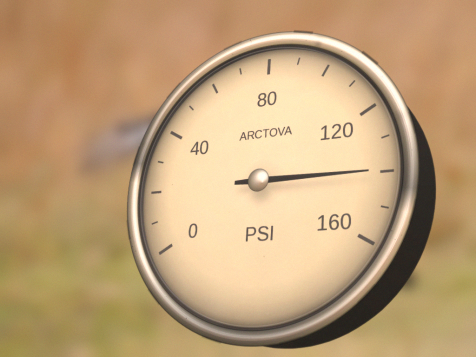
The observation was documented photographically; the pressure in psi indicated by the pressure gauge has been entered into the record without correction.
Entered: 140 psi
